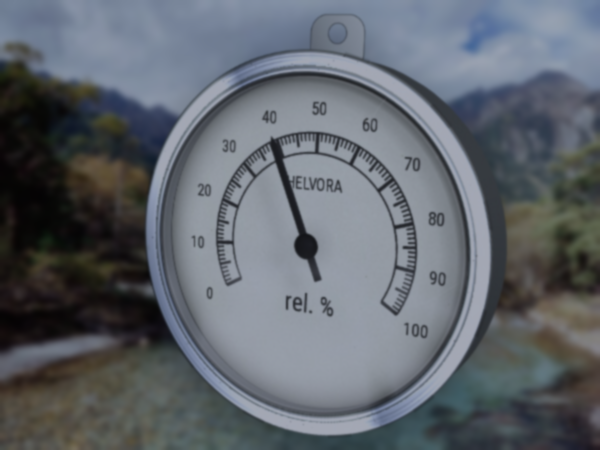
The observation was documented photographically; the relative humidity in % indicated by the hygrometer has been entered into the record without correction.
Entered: 40 %
